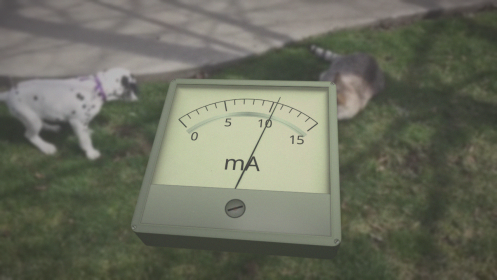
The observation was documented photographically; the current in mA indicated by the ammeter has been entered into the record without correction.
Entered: 10.5 mA
